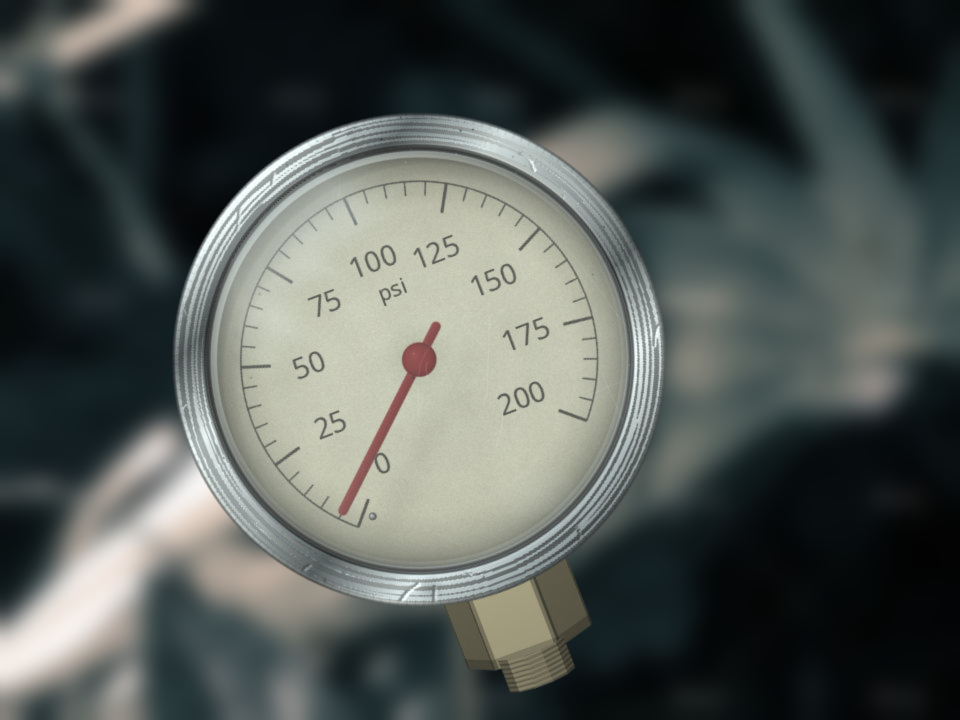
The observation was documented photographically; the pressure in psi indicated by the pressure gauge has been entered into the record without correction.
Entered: 5 psi
